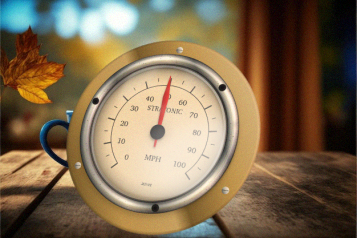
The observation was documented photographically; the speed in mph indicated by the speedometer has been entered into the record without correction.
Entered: 50 mph
